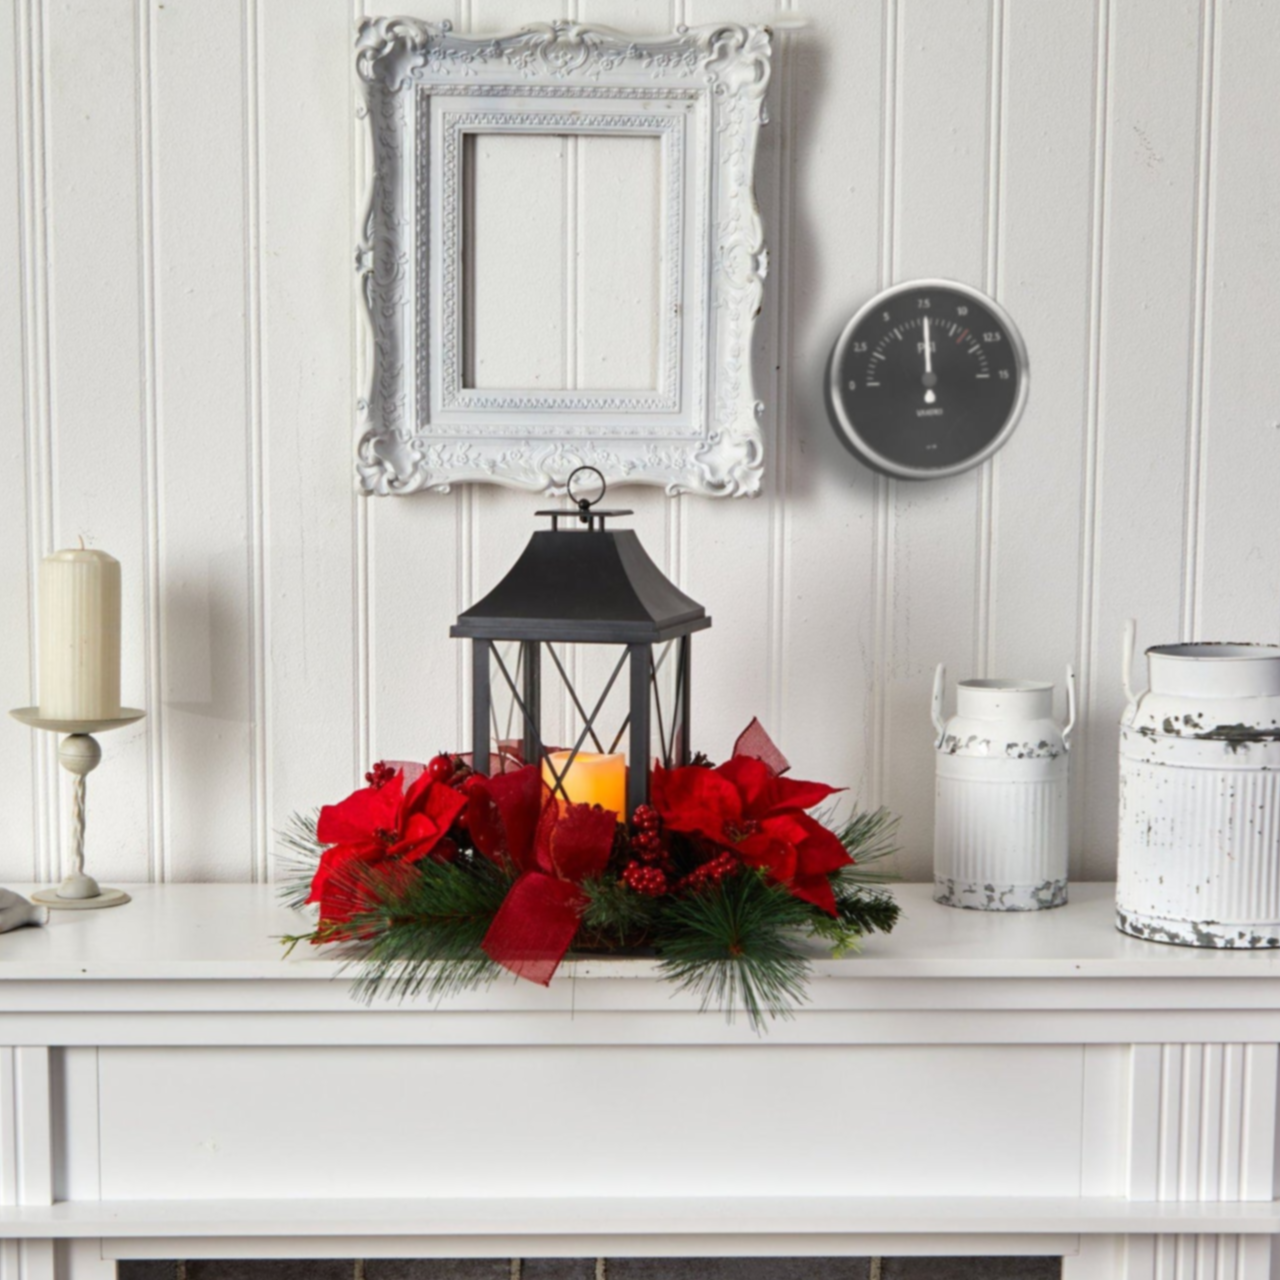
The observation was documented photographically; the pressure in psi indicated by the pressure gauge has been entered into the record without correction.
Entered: 7.5 psi
